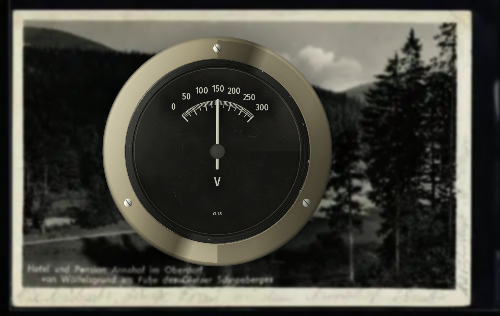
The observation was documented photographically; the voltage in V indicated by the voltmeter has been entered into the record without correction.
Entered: 150 V
